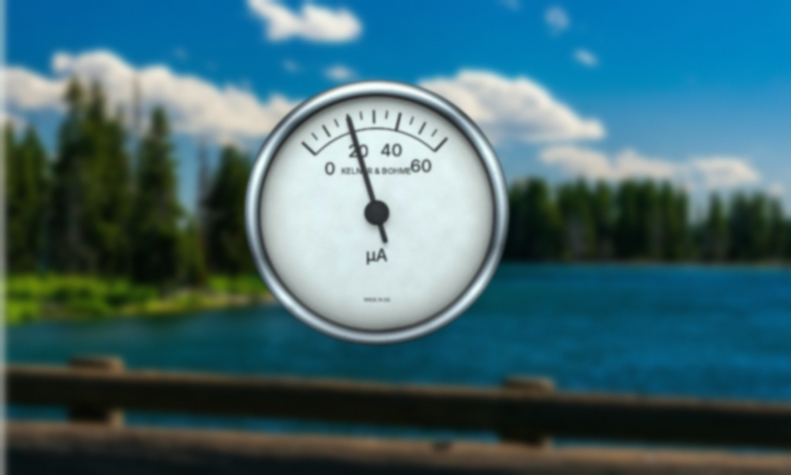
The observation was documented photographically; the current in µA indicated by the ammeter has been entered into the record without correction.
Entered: 20 µA
